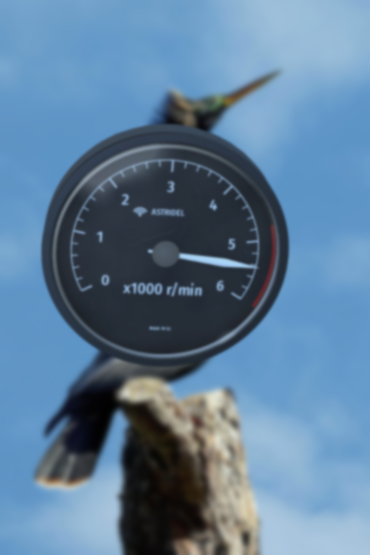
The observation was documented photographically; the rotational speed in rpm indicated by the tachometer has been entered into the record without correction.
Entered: 5400 rpm
